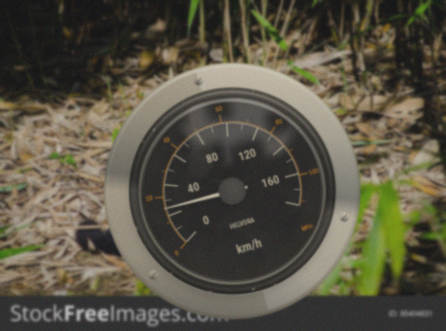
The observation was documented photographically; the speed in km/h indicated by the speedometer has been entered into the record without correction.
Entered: 25 km/h
